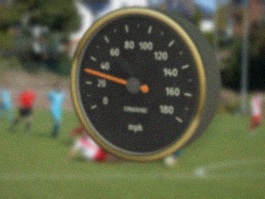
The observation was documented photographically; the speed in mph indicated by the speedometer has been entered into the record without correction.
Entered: 30 mph
